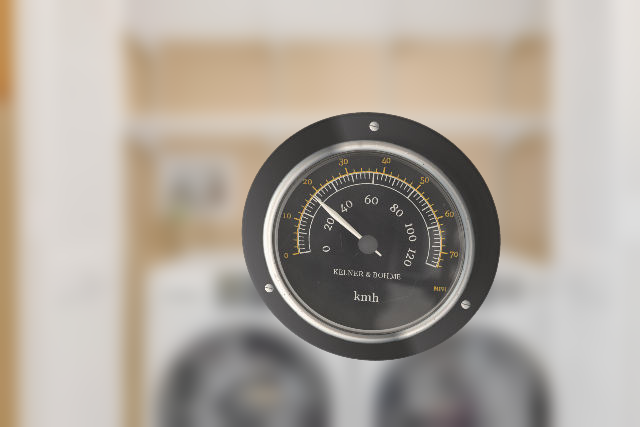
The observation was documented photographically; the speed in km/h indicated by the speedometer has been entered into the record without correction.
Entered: 30 km/h
